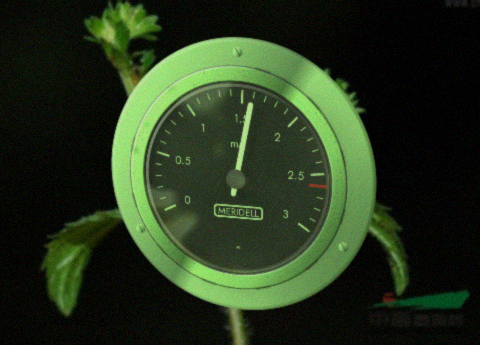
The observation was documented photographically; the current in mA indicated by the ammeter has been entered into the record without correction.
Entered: 1.6 mA
